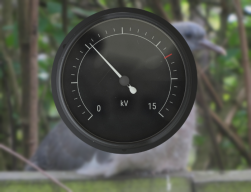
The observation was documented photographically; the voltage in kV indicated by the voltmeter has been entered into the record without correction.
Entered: 5.25 kV
